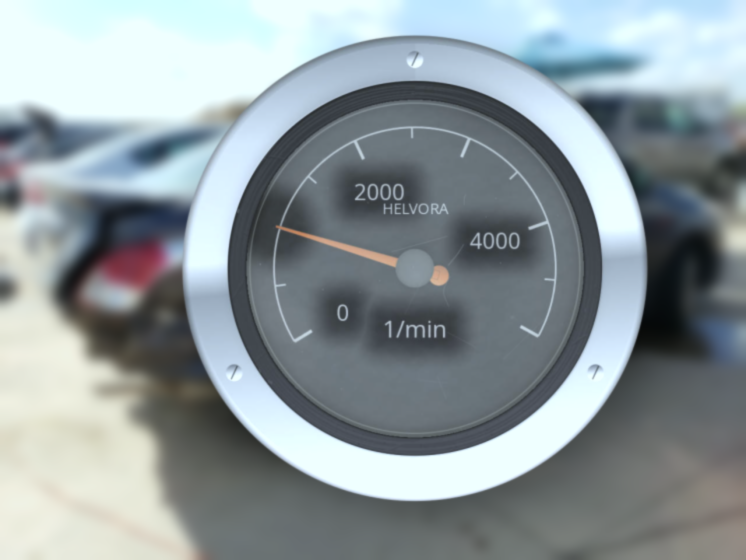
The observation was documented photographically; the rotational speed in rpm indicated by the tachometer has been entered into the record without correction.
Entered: 1000 rpm
